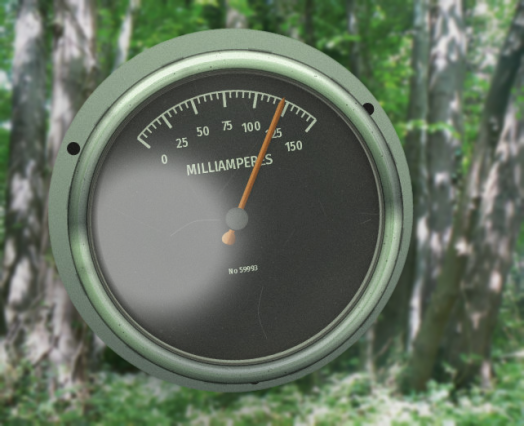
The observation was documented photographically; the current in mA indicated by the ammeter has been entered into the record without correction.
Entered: 120 mA
